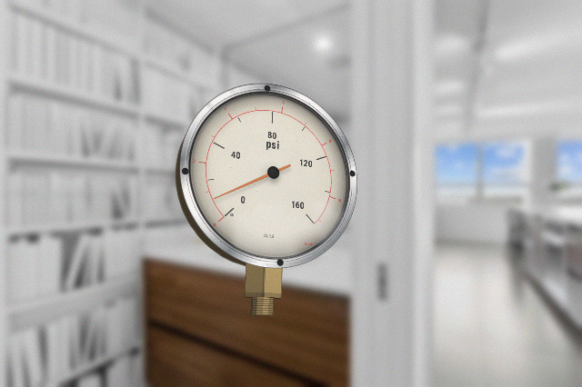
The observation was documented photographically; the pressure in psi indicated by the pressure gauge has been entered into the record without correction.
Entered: 10 psi
